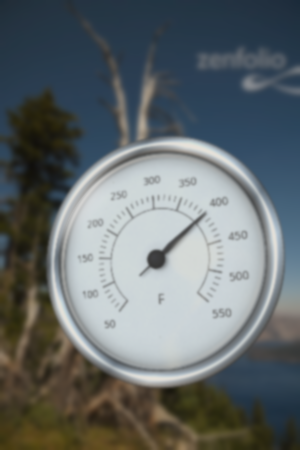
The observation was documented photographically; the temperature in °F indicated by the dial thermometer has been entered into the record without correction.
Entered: 400 °F
